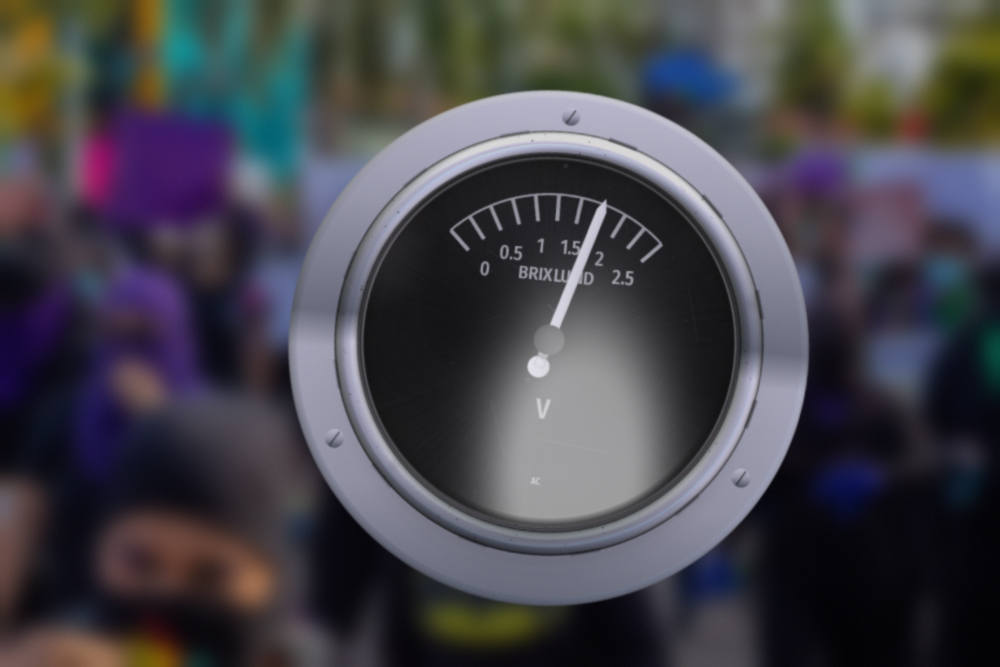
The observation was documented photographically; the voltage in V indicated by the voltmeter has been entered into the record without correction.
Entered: 1.75 V
